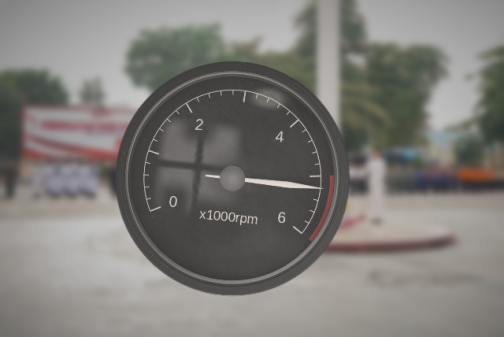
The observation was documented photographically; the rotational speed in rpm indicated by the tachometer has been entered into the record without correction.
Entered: 5200 rpm
